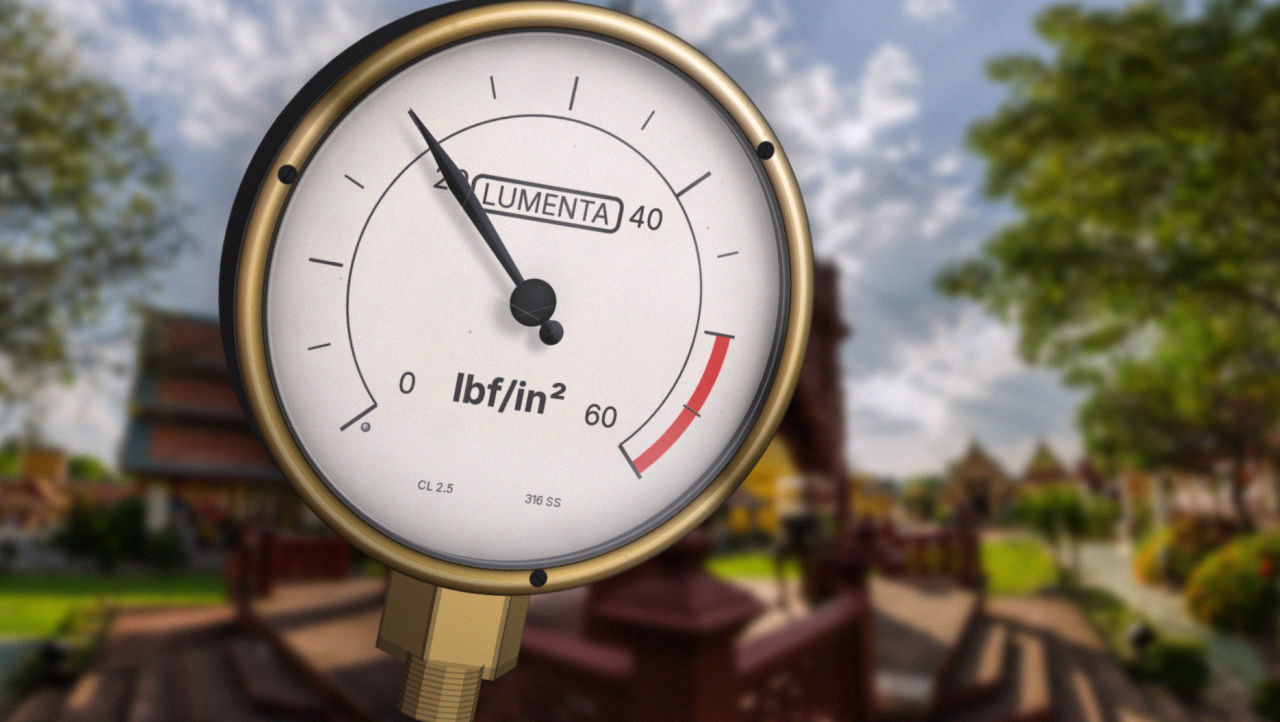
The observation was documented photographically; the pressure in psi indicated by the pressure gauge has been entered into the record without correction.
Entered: 20 psi
